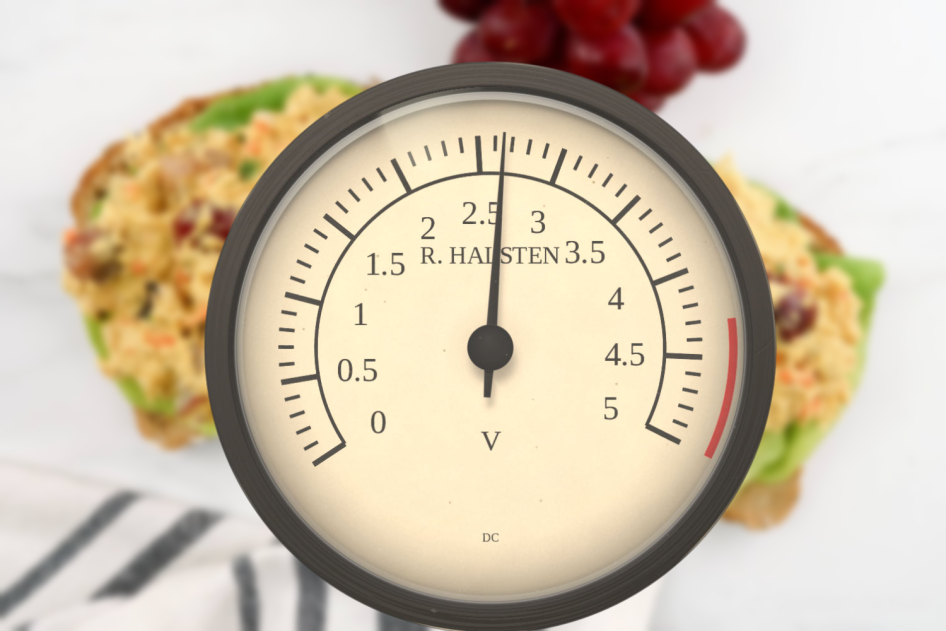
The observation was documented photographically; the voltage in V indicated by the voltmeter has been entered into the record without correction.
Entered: 2.65 V
